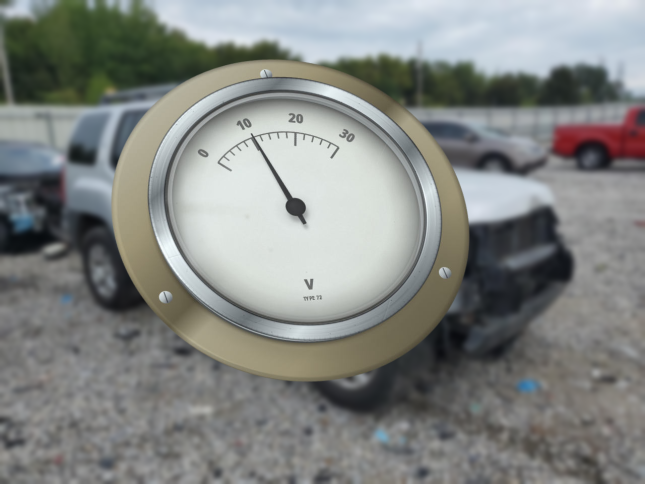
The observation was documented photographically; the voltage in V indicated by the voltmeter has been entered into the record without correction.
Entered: 10 V
